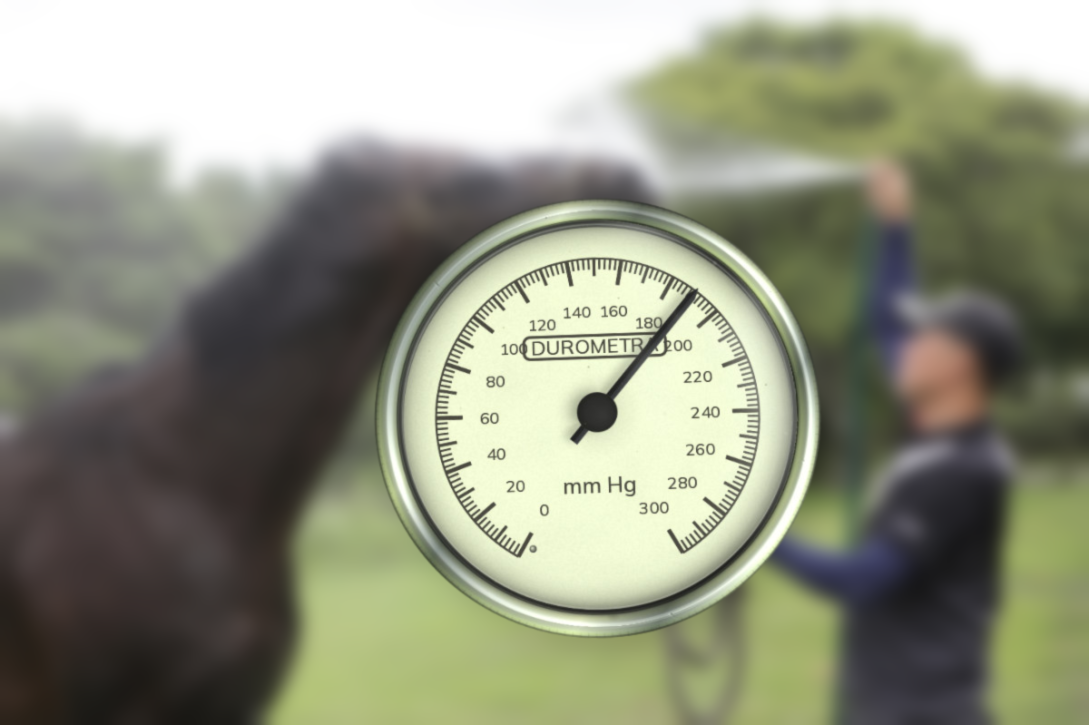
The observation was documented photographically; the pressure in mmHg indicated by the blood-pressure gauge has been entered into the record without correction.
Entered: 190 mmHg
